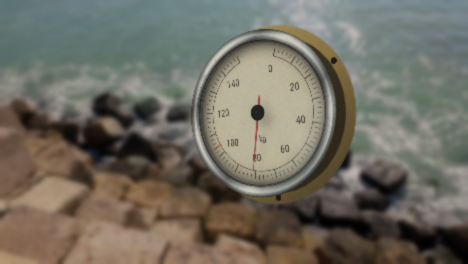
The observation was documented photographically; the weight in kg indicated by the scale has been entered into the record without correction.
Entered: 80 kg
